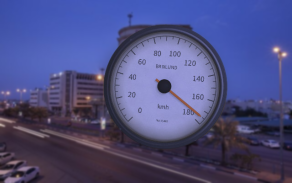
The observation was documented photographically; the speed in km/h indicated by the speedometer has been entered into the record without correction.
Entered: 175 km/h
